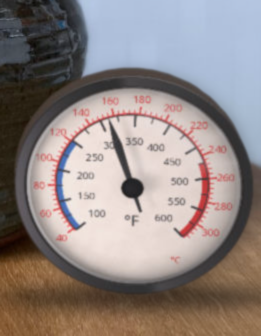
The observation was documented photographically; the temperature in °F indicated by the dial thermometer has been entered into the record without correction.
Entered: 312.5 °F
